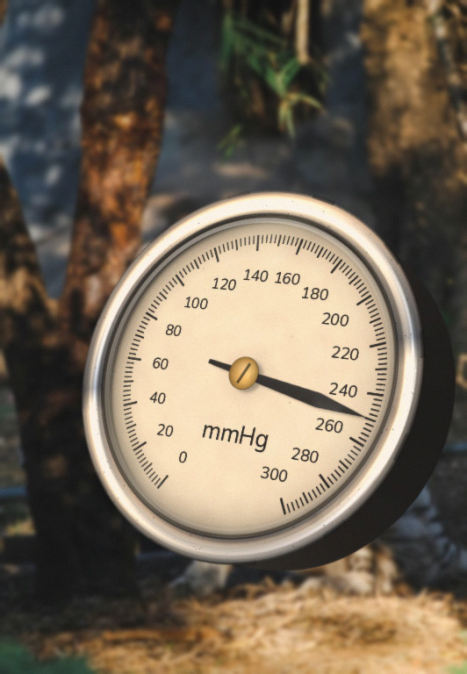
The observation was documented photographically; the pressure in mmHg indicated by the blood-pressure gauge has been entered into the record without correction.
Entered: 250 mmHg
